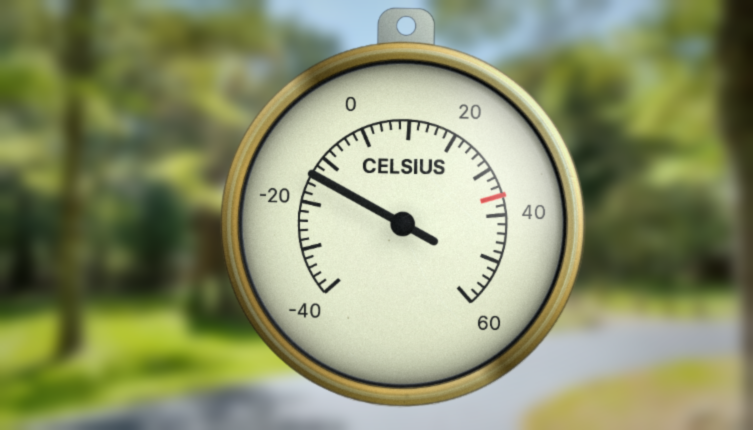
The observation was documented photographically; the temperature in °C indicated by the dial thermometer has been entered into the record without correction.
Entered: -14 °C
